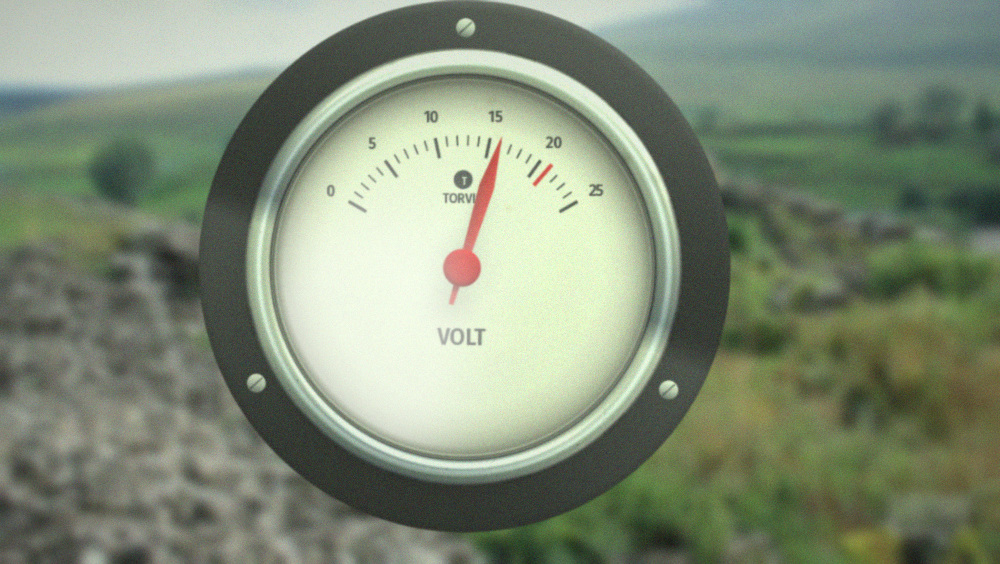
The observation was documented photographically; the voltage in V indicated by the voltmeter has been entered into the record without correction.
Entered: 16 V
